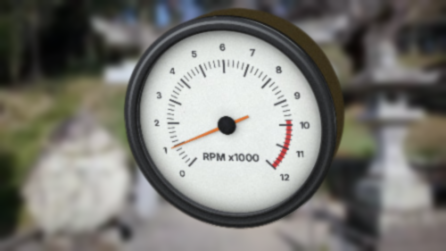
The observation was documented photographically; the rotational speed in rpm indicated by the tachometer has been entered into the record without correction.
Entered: 1000 rpm
